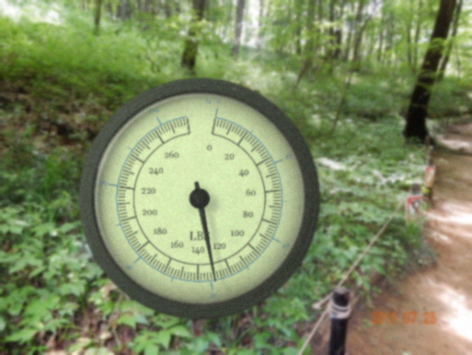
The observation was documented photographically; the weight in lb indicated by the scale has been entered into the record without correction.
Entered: 130 lb
